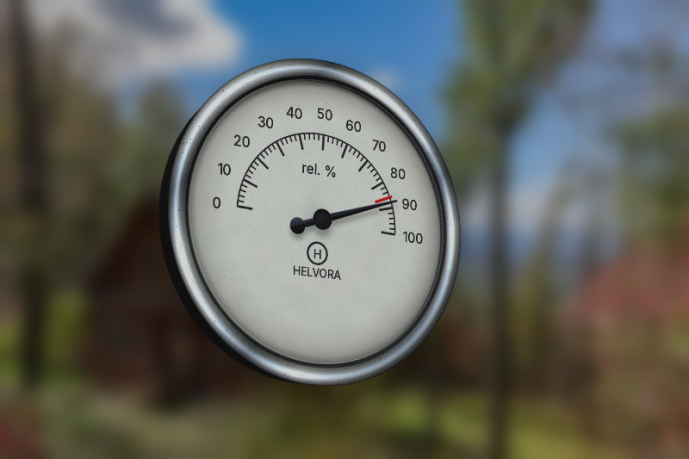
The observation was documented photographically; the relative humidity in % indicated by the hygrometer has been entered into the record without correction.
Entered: 88 %
